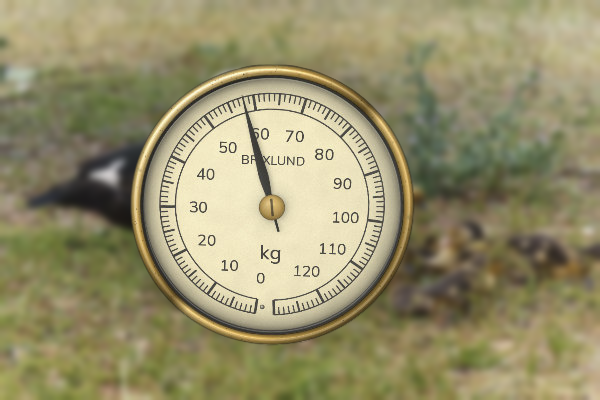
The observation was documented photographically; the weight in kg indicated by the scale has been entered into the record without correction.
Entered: 58 kg
